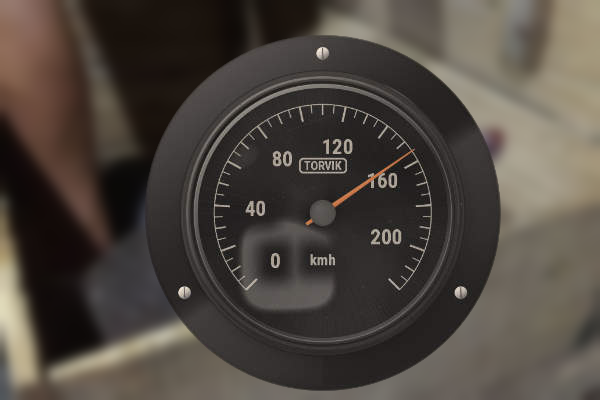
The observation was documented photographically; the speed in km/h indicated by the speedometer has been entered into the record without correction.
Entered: 155 km/h
